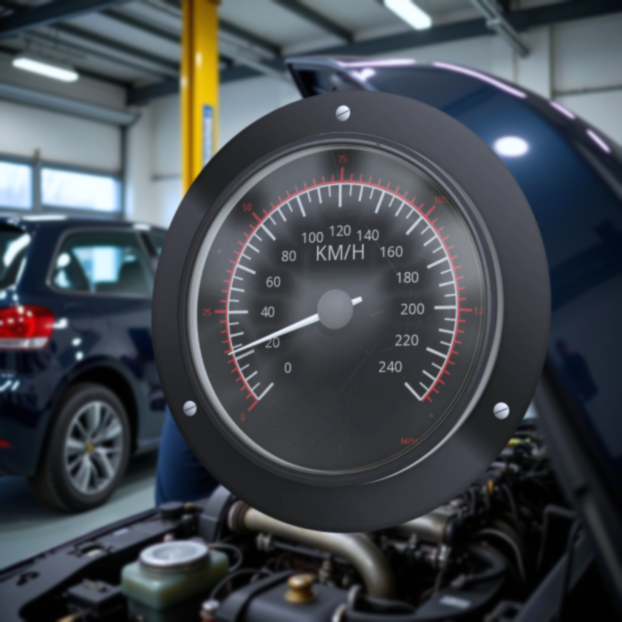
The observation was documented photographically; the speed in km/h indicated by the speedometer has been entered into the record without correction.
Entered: 22.5 km/h
